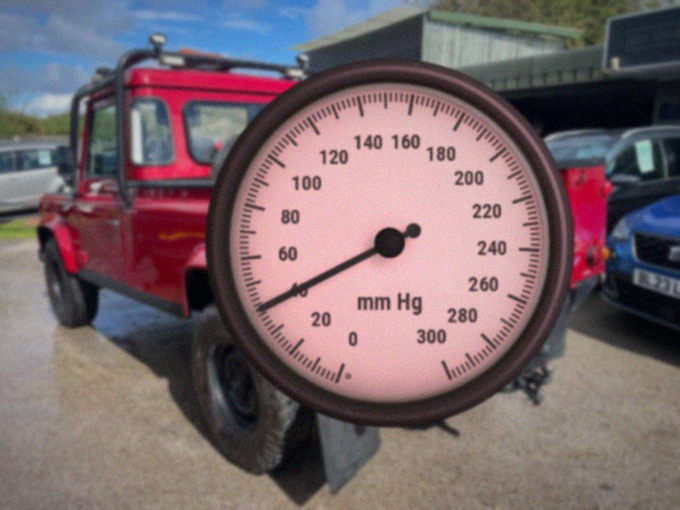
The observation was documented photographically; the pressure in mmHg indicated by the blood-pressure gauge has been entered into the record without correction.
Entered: 40 mmHg
